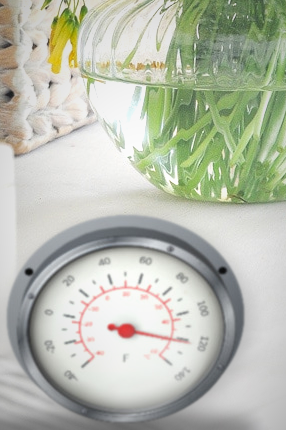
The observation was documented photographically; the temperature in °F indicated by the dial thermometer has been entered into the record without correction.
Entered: 120 °F
